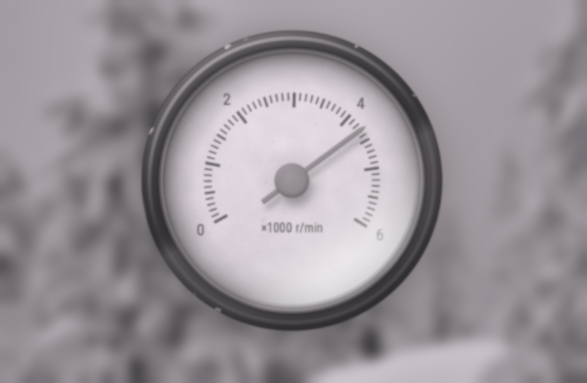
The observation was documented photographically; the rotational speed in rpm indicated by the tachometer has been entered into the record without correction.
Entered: 4300 rpm
